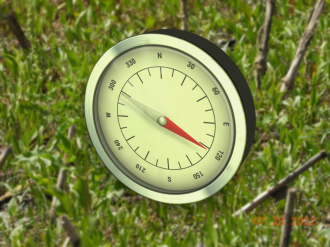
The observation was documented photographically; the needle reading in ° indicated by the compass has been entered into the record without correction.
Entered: 120 °
